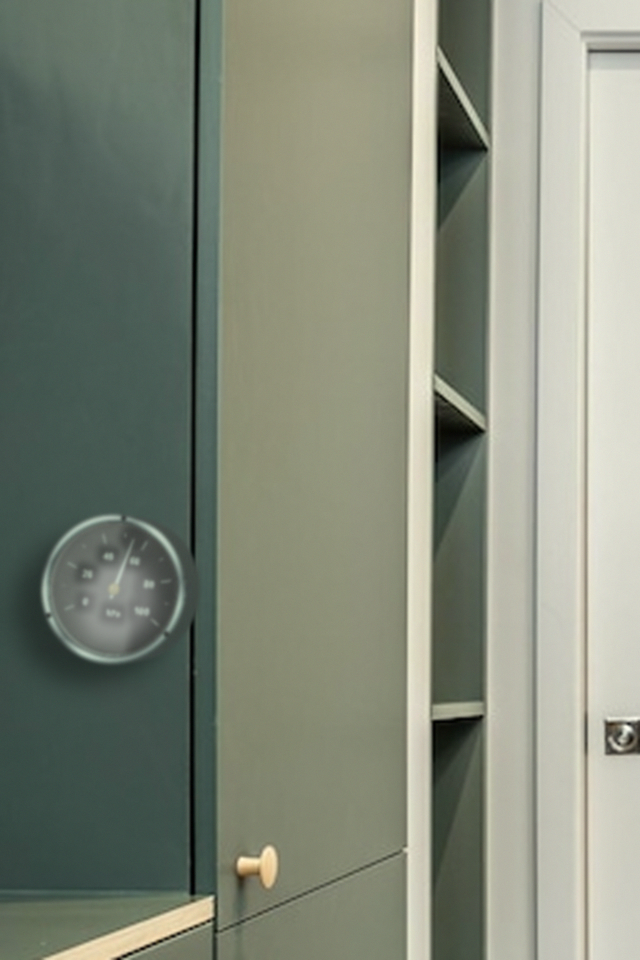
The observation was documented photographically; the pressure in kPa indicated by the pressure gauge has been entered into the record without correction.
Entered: 55 kPa
